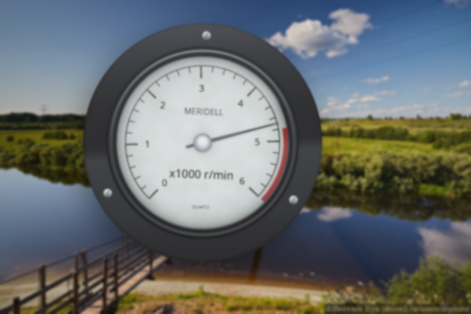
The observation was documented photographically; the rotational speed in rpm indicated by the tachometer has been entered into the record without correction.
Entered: 4700 rpm
